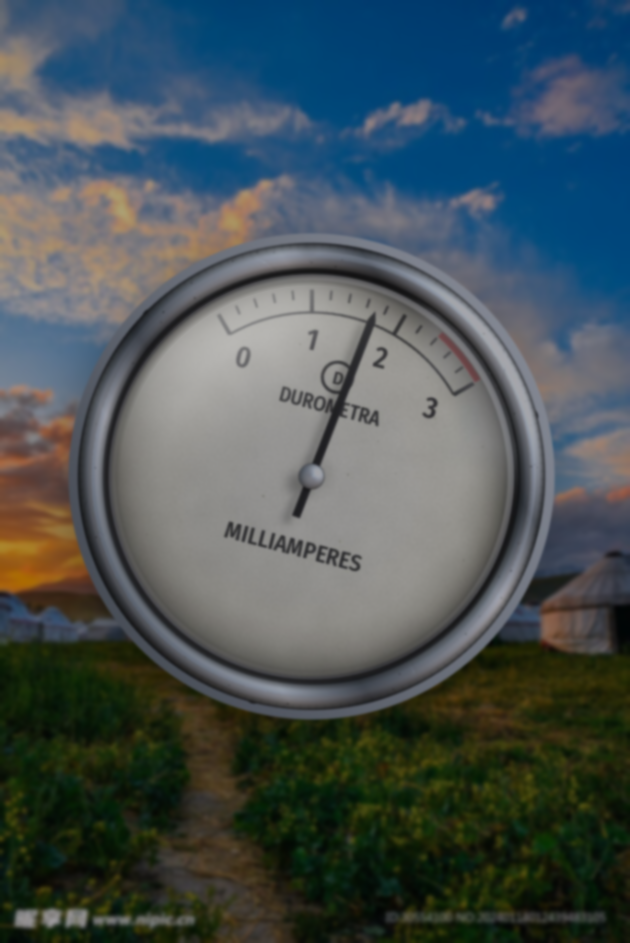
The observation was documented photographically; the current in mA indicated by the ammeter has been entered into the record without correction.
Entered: 1.7 mA
